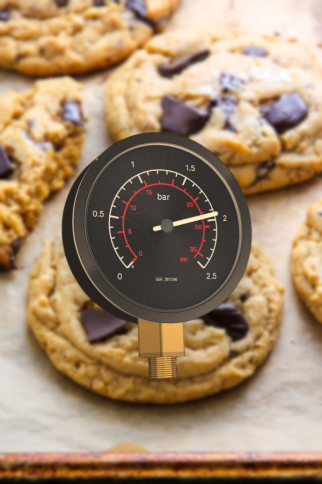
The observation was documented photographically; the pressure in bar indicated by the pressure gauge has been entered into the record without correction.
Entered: 1.95 bar
